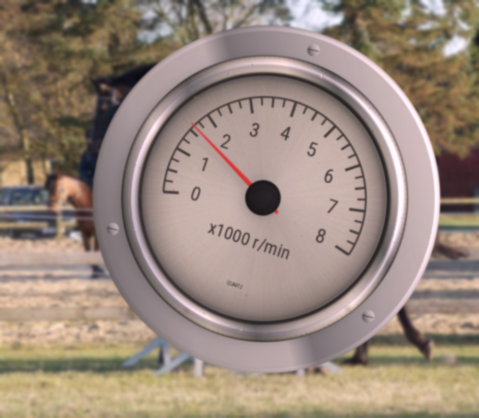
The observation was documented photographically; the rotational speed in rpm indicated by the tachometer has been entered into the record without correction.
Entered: 1625 rpm
